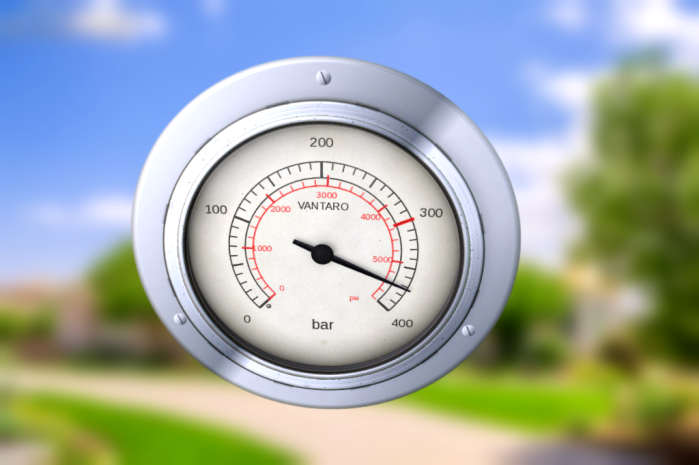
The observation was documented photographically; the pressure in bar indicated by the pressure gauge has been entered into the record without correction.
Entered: 370 bar
